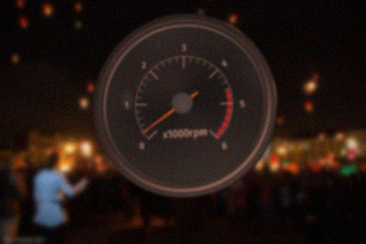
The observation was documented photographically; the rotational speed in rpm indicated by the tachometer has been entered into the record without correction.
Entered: 200 rpm
